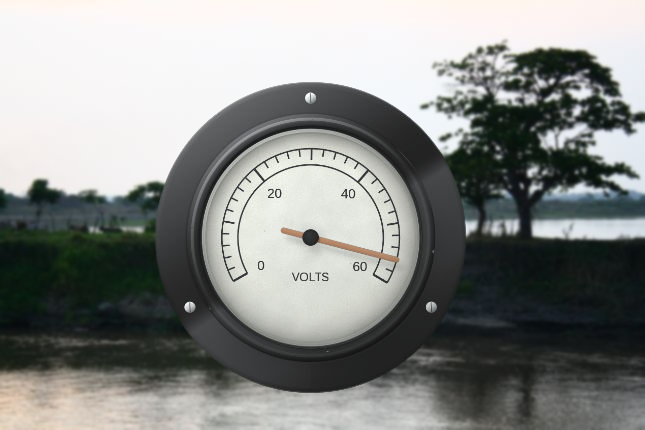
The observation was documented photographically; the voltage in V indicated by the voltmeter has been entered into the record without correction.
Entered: 56 V
